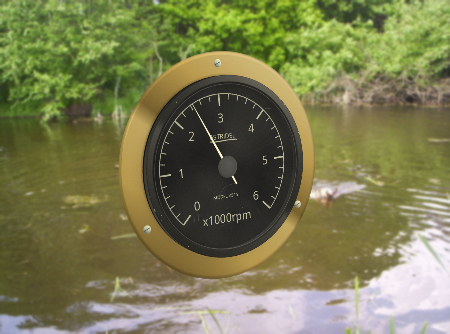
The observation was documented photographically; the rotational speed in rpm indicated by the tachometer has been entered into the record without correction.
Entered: 2400 rpm
